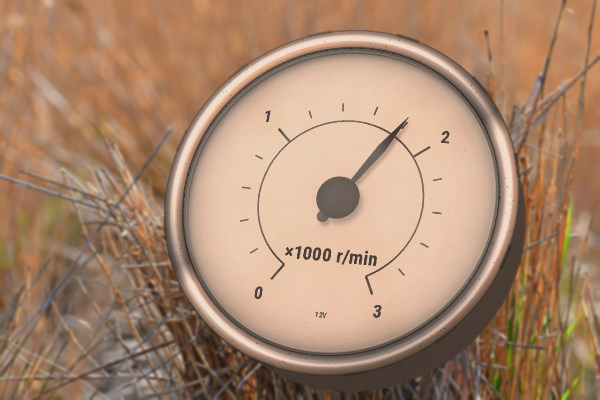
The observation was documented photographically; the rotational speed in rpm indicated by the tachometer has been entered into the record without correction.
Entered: 1800 rpm
